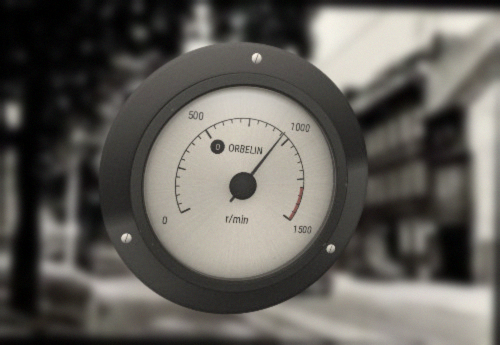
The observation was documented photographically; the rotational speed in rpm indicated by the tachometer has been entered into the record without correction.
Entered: 950 rpm
